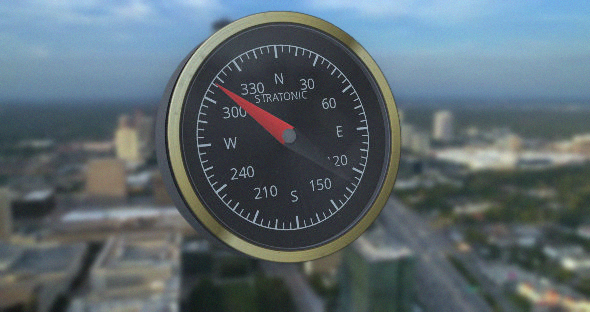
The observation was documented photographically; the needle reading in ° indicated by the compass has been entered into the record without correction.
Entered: 310 °
